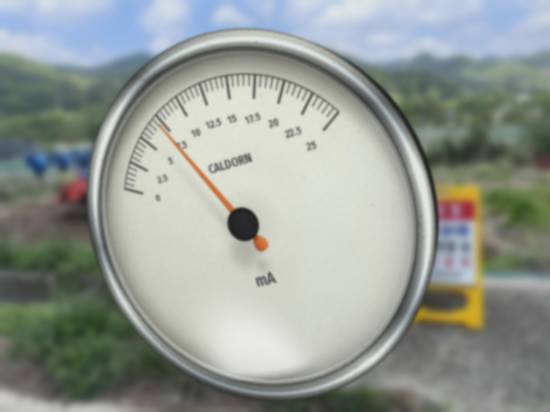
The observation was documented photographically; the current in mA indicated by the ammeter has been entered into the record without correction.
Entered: 7.5 mA
